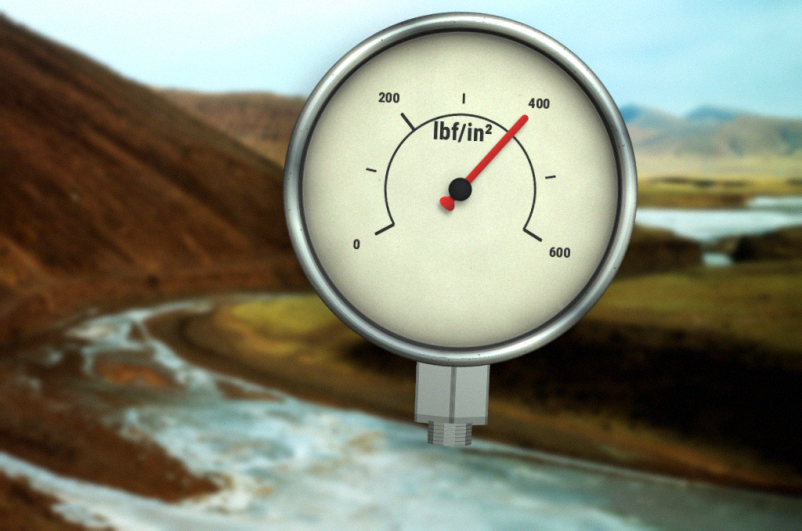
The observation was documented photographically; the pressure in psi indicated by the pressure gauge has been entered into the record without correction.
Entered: 400 psi
